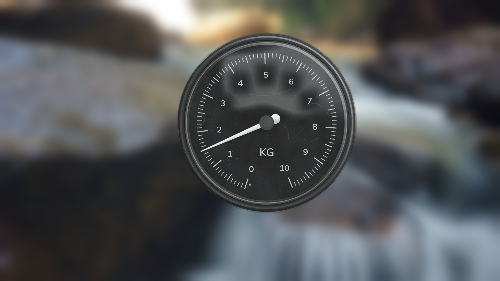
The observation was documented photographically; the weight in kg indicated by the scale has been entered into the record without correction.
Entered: 1.5 kg
